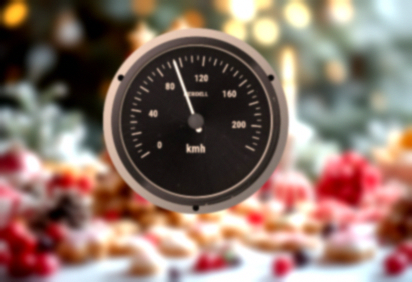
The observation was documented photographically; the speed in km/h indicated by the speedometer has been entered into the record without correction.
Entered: 95 km/h
